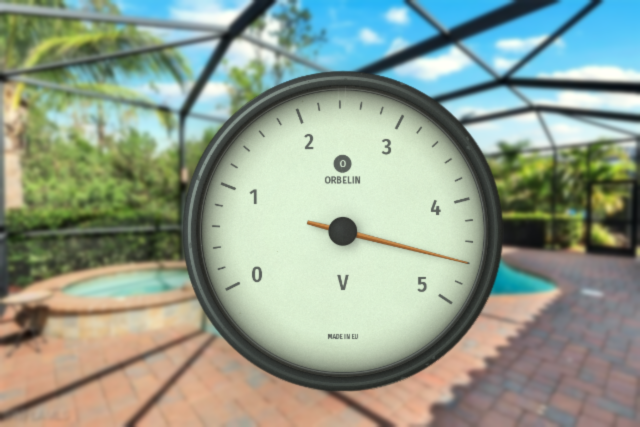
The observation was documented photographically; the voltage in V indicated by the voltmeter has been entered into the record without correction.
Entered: 4.6 V
